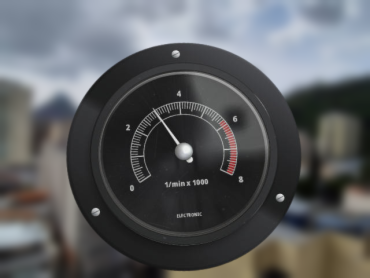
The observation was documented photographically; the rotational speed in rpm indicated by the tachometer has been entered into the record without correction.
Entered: 3000 rpm
